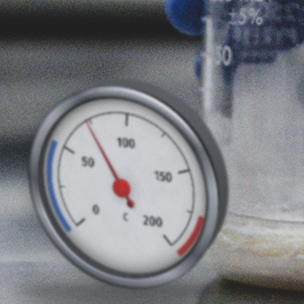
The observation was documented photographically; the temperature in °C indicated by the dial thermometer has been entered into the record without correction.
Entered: 75 °C
